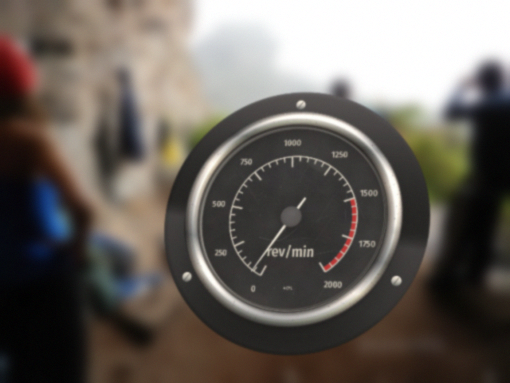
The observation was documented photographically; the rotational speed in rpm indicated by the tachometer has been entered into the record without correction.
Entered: 50 rpm
